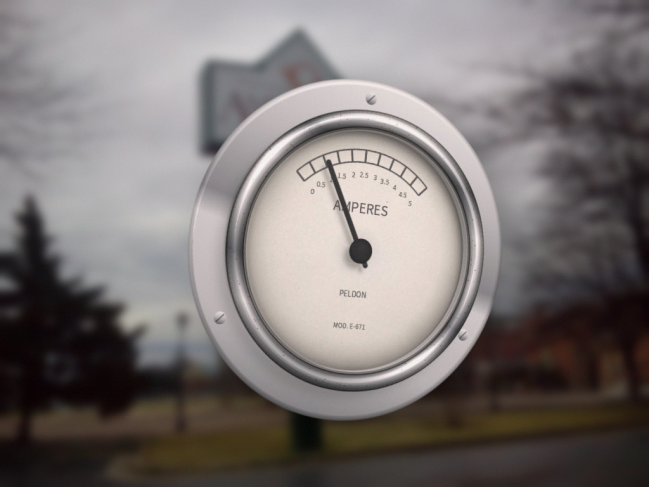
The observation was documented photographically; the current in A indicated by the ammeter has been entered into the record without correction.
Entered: 1 A
